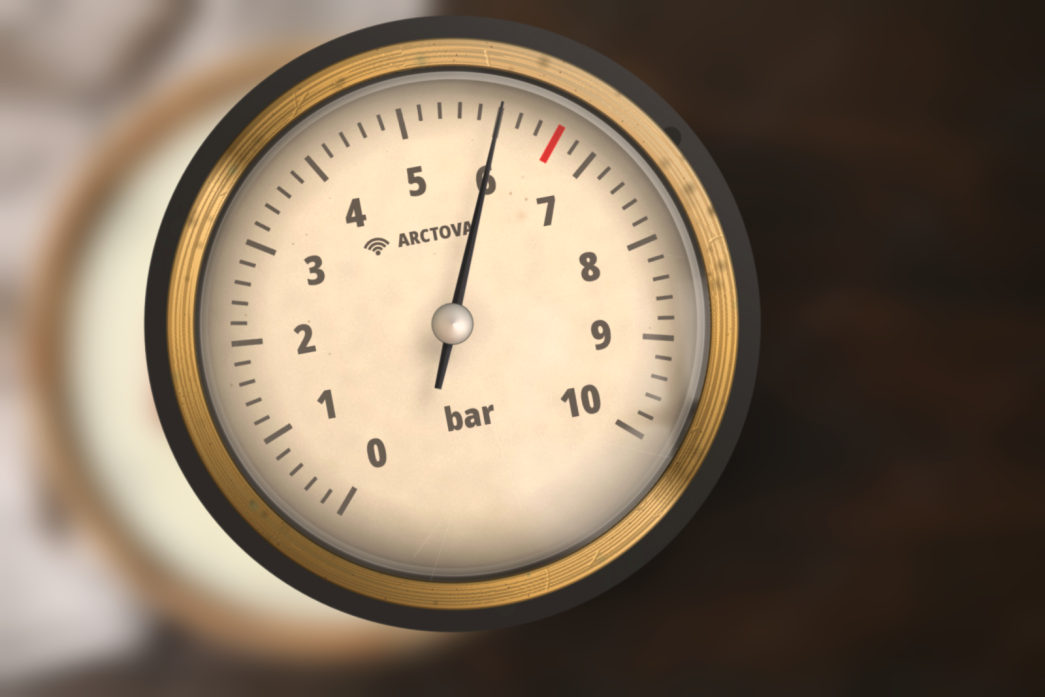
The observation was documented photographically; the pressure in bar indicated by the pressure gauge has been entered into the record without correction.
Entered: 6 bar
